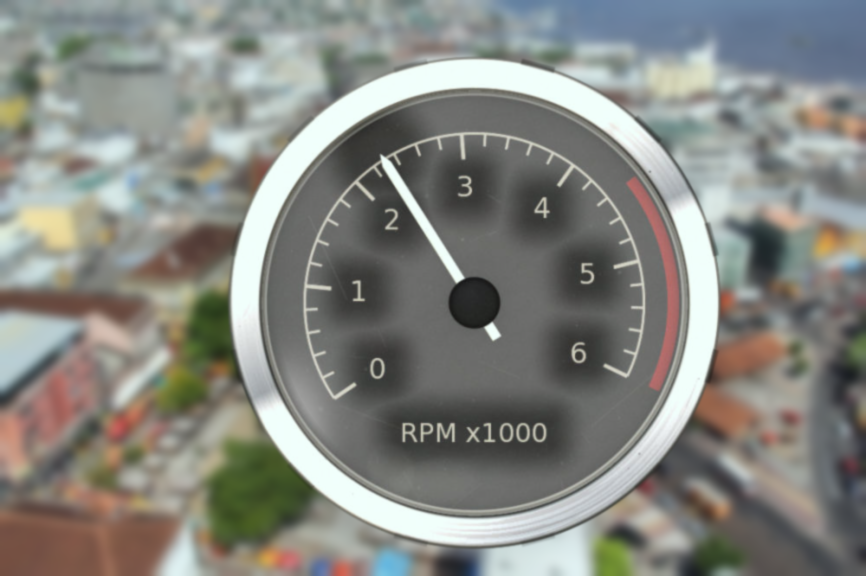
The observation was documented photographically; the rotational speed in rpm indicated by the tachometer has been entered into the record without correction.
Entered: 2300 rpm
